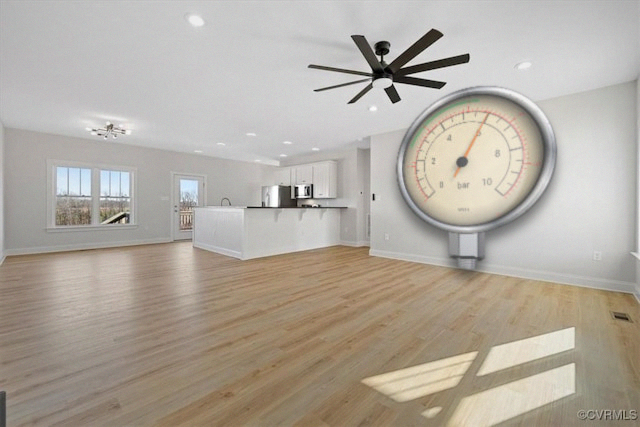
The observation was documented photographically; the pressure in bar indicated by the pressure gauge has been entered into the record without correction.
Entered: 6 bar
